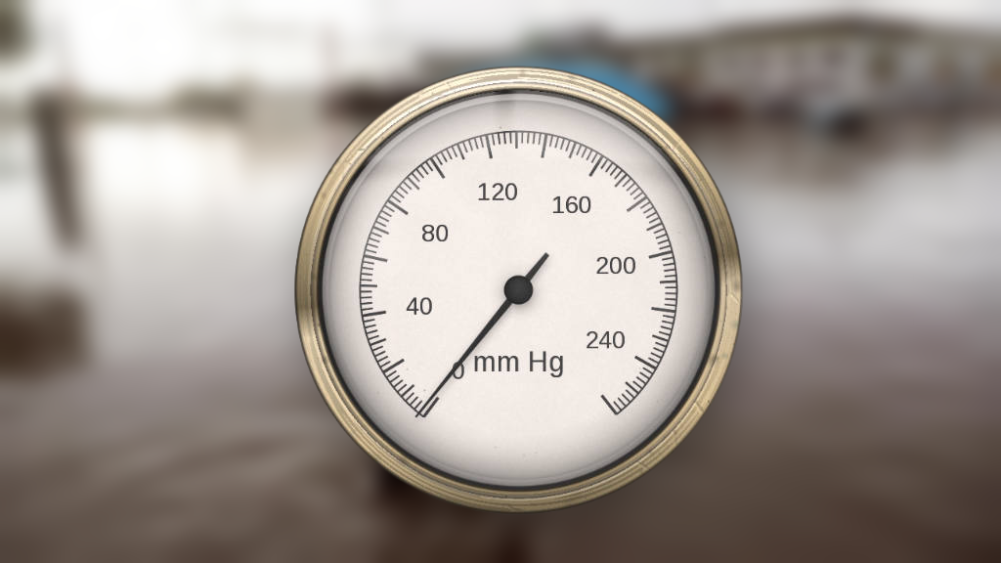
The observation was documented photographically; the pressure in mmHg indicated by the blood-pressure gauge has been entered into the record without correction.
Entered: 2 mmHg
